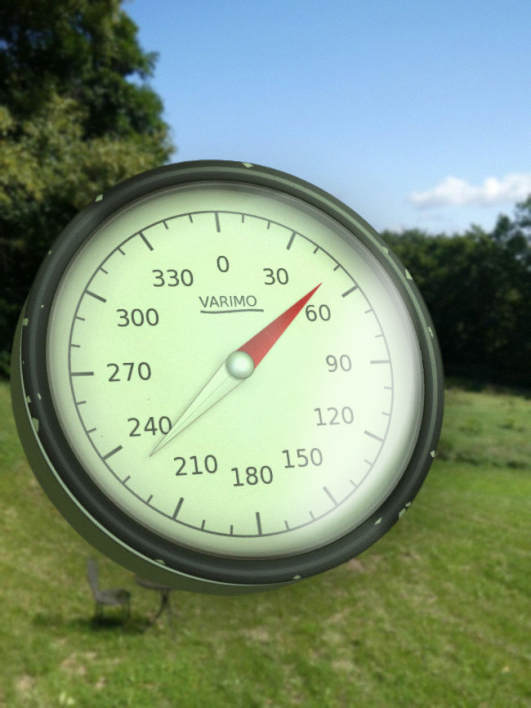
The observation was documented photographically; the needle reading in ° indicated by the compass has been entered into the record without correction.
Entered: 50 °
